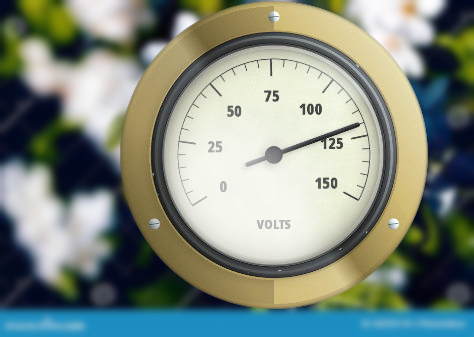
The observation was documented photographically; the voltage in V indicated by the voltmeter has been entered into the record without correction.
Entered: 120 V
